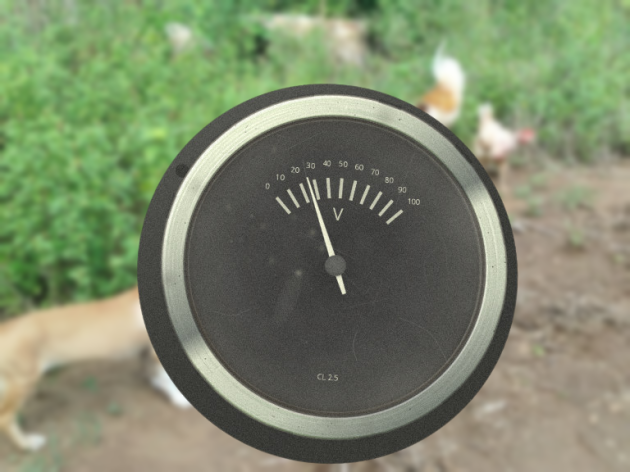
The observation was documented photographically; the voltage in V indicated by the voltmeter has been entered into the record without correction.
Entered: 25 V
